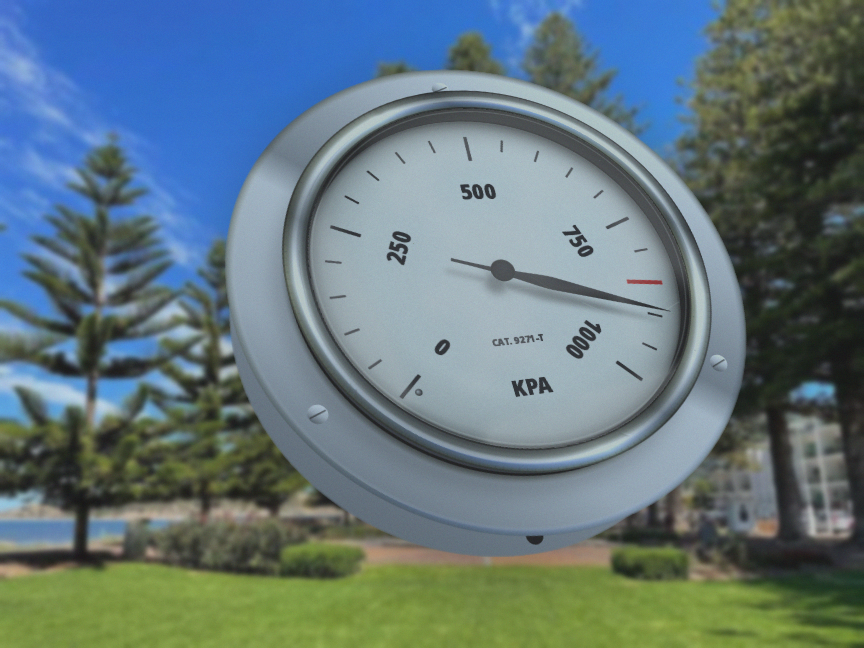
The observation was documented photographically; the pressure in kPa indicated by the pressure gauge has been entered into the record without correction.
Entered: 900 kPa
